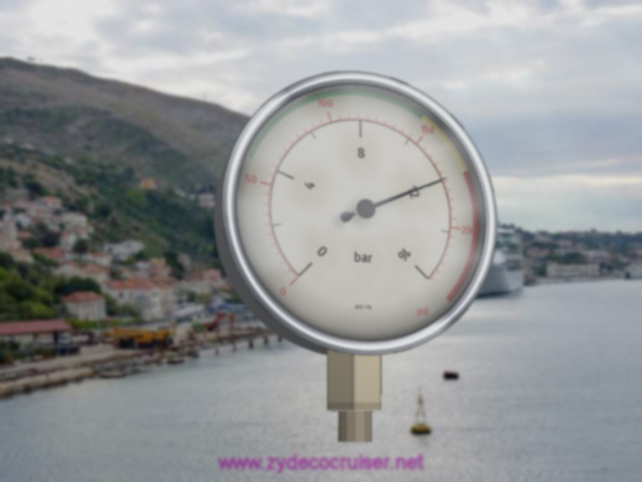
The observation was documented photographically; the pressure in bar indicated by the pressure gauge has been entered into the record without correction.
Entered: 12 bar
